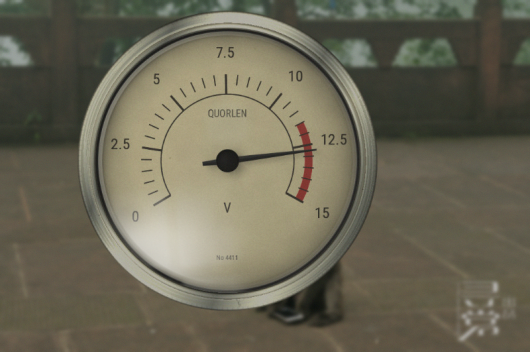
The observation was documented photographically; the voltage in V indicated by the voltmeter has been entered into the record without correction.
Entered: 12.75 V
